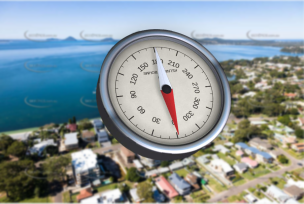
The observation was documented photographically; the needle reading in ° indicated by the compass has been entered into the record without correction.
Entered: 0 °
